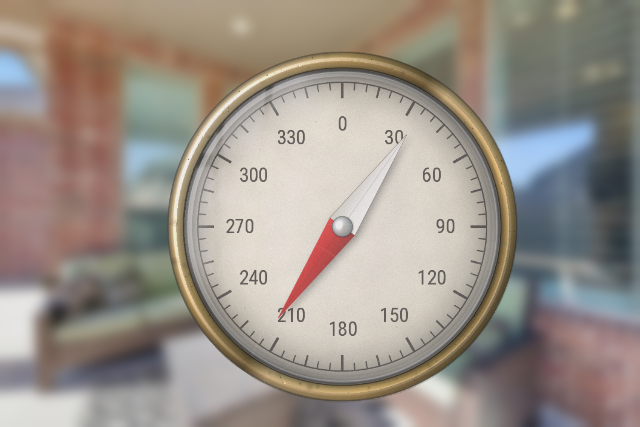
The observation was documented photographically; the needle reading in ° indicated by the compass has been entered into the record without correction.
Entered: 215 °
